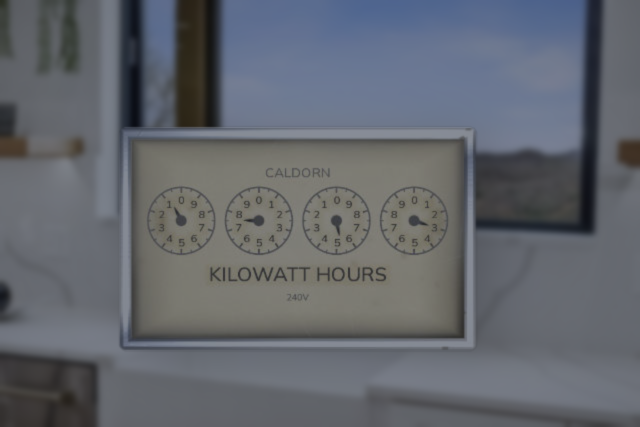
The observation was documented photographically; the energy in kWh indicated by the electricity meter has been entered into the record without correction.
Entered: 753 kWh
